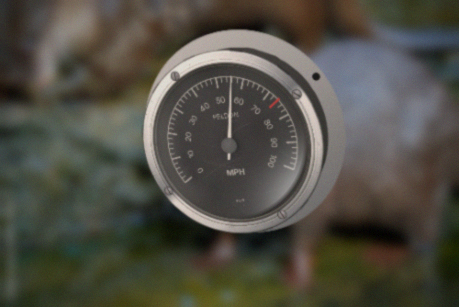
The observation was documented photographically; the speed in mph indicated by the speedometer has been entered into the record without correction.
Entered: 56 mph
